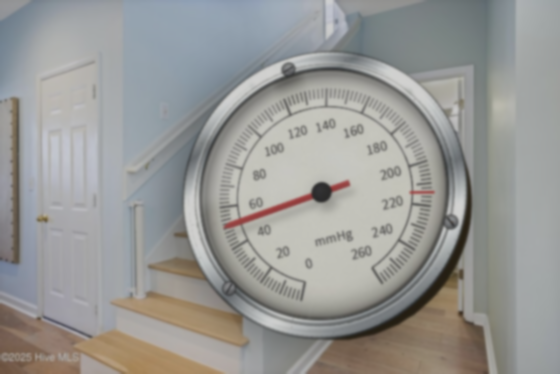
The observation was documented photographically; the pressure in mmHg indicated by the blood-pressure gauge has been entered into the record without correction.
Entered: 50 mmHg
